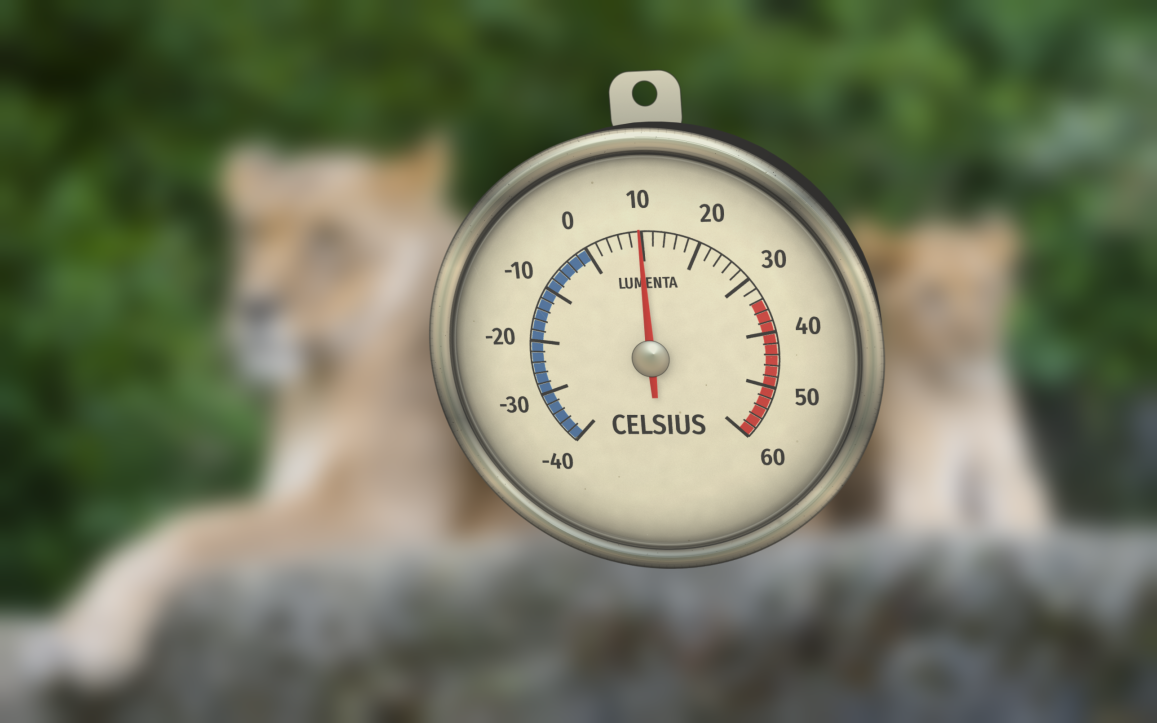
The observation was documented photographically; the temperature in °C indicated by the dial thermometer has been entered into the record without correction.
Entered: 10 °C
